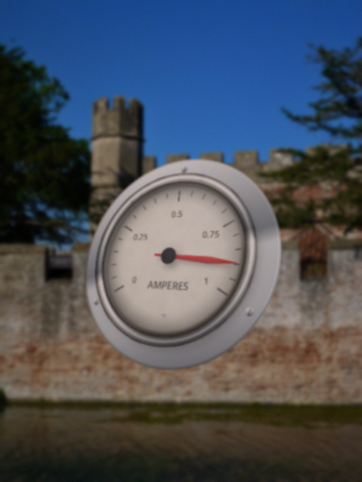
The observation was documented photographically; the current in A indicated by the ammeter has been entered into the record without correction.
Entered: 0.9 A
